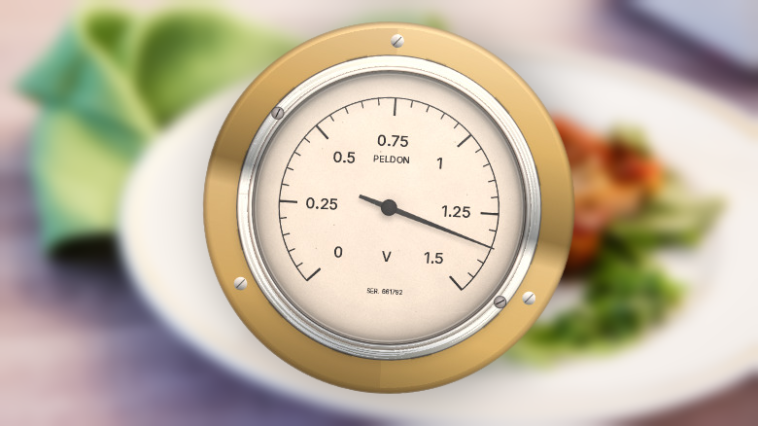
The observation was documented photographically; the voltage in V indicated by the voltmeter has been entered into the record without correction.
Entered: 1.35 V
